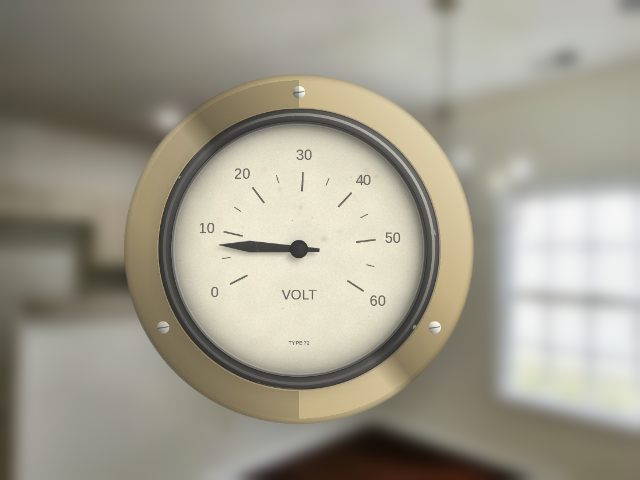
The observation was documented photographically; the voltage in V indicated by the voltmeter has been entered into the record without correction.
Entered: 7.5 V
